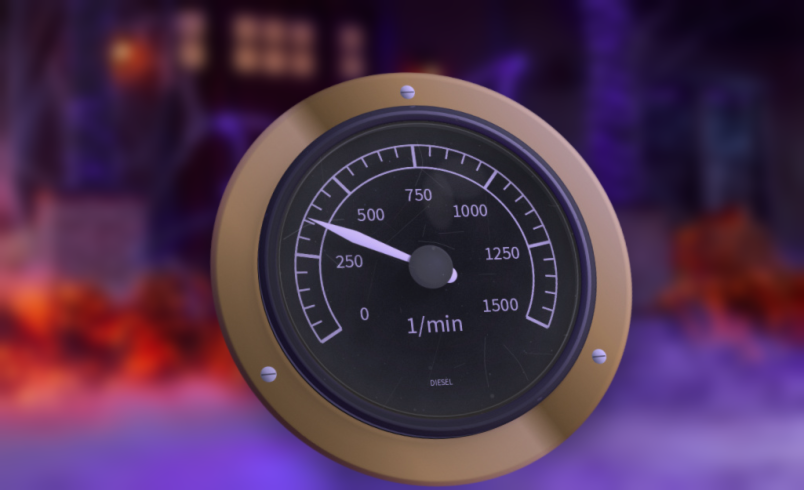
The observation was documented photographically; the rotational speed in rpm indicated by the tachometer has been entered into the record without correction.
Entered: 350 rpm
